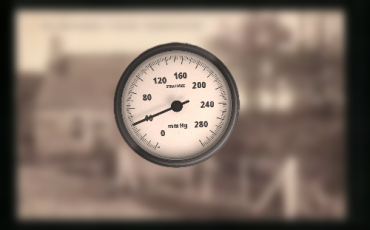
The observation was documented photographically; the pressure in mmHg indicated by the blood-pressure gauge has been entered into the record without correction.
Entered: 40 mmHg
